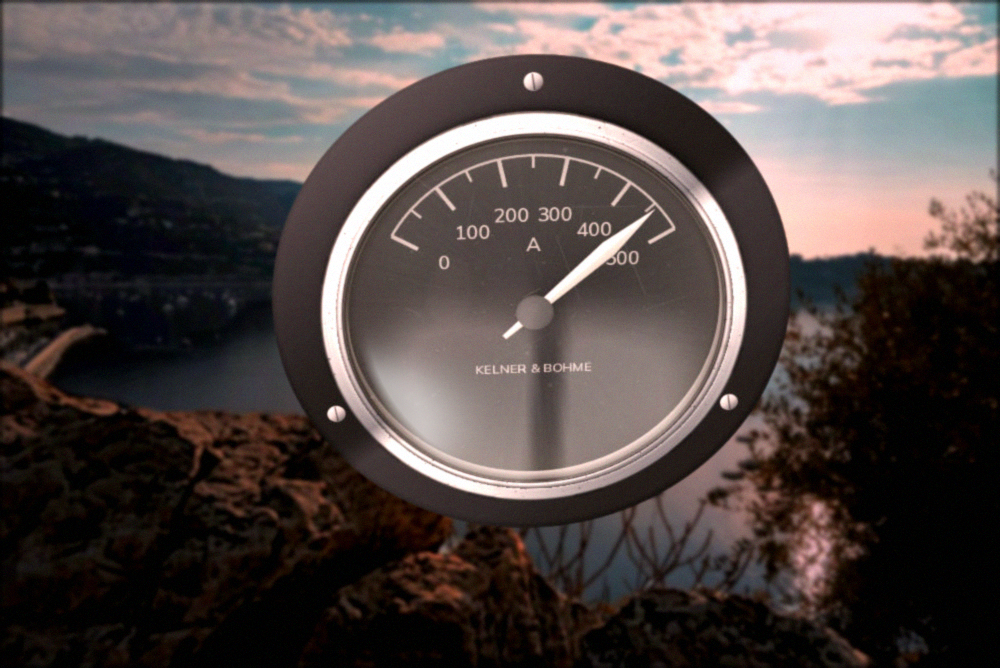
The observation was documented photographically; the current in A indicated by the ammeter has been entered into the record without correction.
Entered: 450 A
